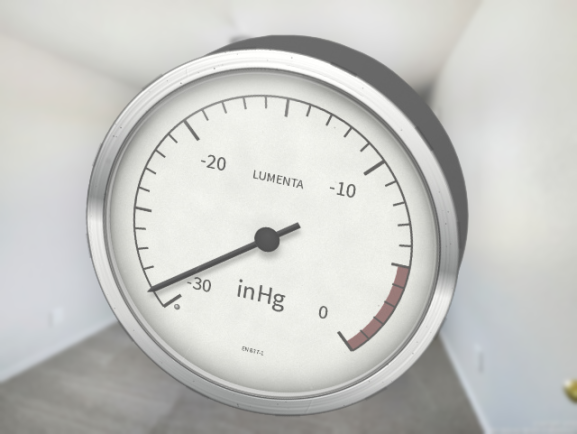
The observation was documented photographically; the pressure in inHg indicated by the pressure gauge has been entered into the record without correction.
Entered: -29 inHg
